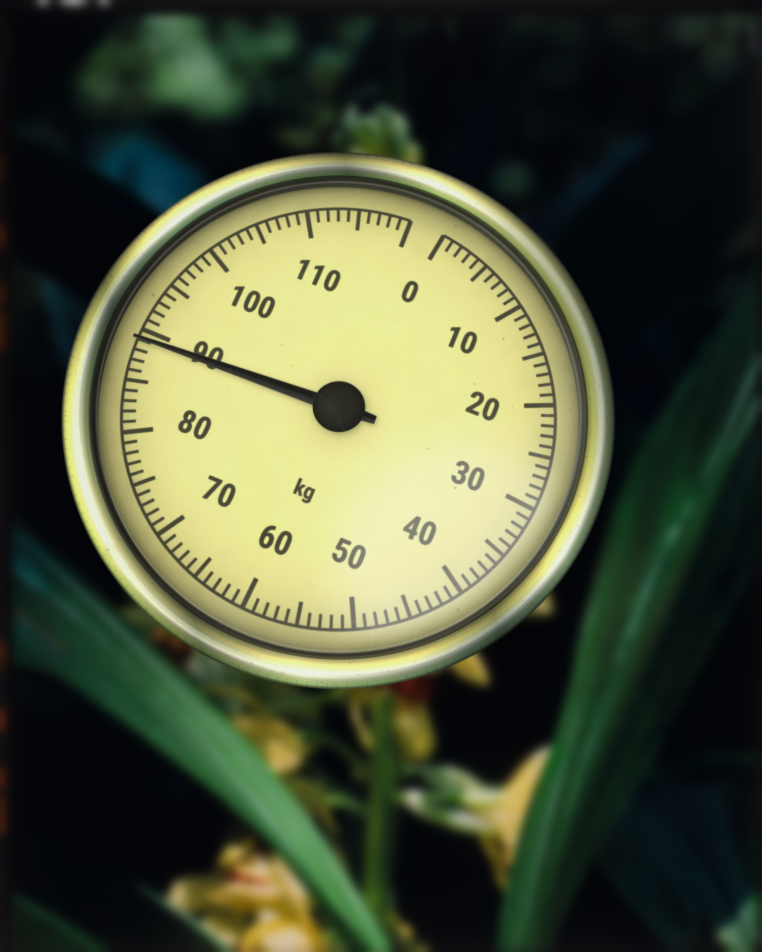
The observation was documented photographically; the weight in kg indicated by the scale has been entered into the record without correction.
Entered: 89 kg
